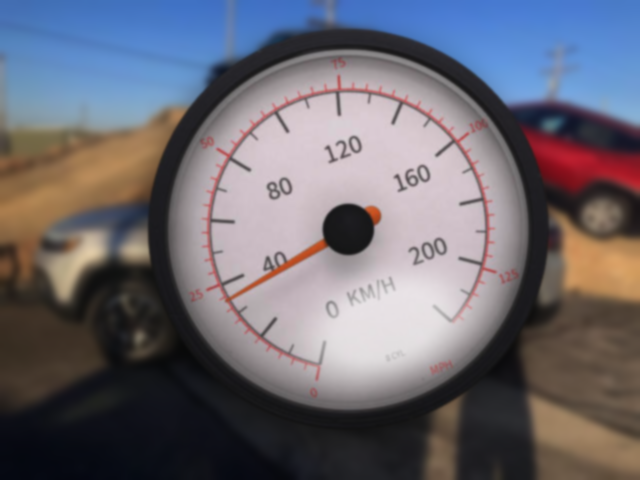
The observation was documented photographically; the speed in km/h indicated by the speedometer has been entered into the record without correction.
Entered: 35 km/h
